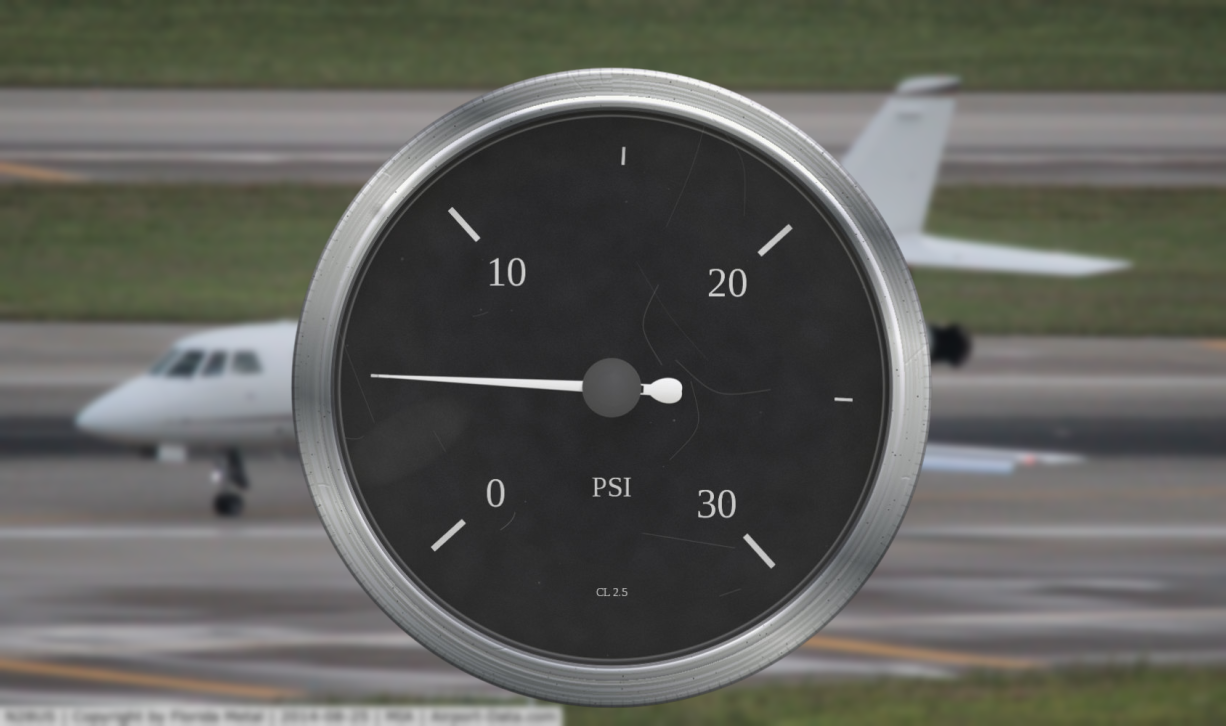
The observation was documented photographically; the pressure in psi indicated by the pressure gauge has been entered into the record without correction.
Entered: 5 psi
